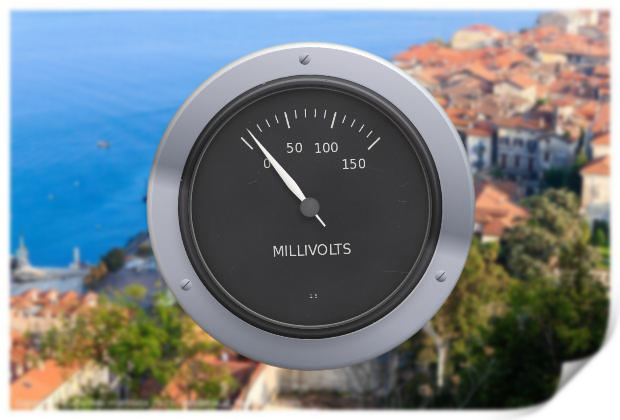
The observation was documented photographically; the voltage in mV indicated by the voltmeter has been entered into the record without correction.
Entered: 10 mV
